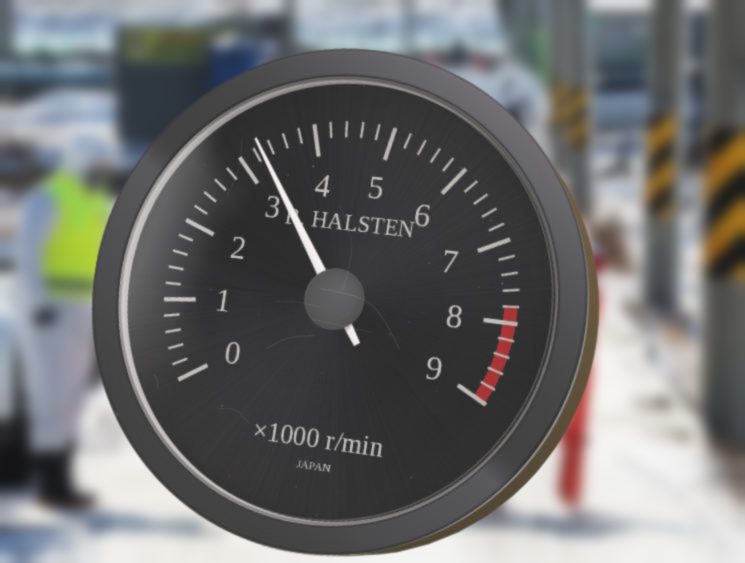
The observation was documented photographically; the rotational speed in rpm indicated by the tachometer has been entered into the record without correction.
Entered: 3300 rpm
